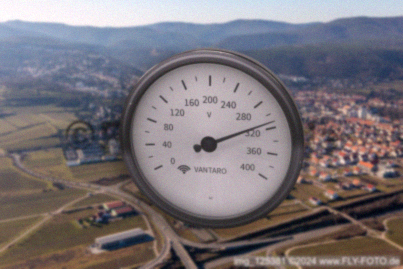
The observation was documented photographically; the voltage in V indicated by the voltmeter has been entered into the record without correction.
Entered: 310 V
